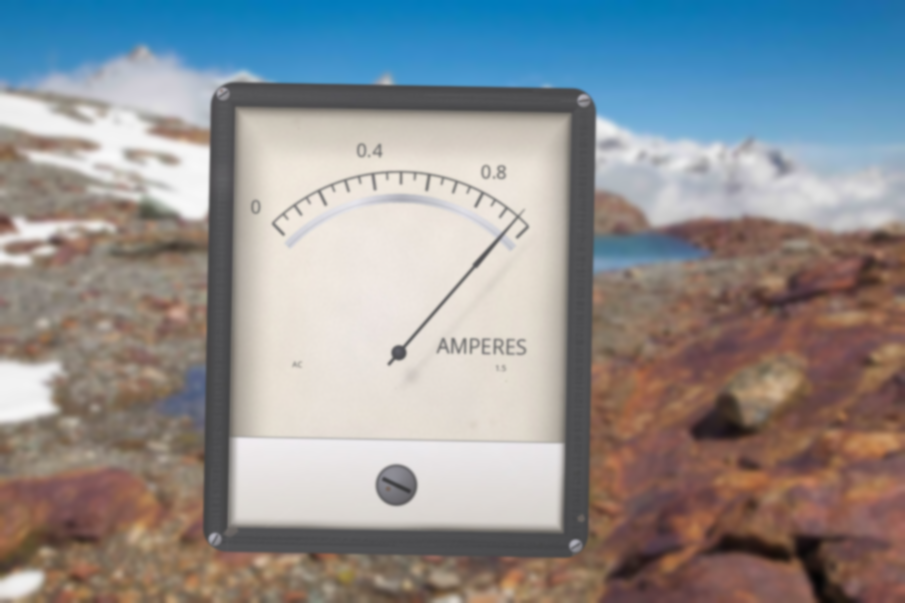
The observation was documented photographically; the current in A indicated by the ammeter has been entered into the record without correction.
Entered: 0.95 A
